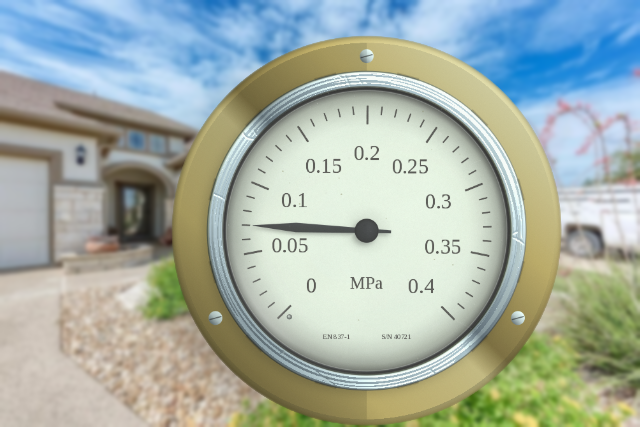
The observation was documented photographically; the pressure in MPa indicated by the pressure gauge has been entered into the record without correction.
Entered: 0.07 MPa
